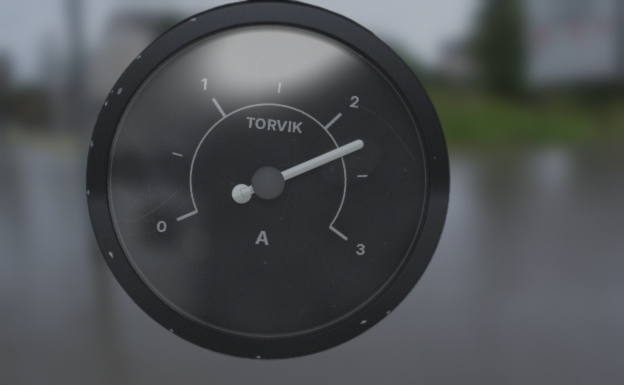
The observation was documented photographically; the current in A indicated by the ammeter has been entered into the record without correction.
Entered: 2.25 A
